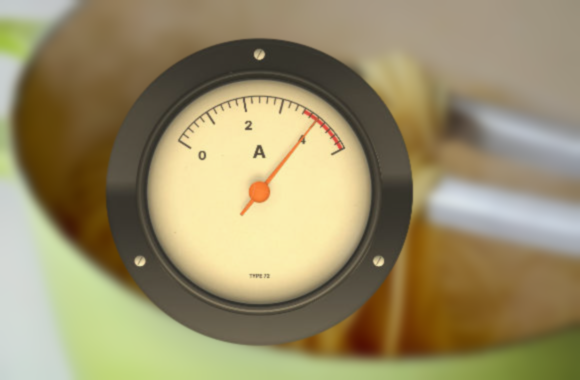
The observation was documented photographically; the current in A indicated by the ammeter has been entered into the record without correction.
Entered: 4 A
